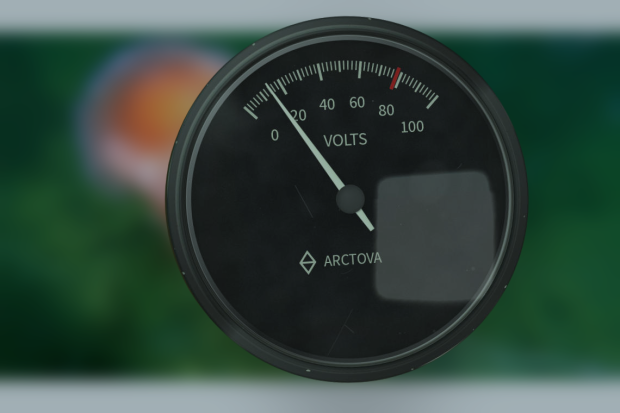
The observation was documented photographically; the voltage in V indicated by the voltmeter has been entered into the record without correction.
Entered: 14 V
